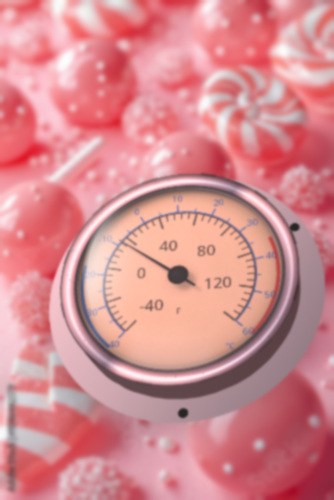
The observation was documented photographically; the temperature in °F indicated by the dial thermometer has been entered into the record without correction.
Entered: 16 °F
